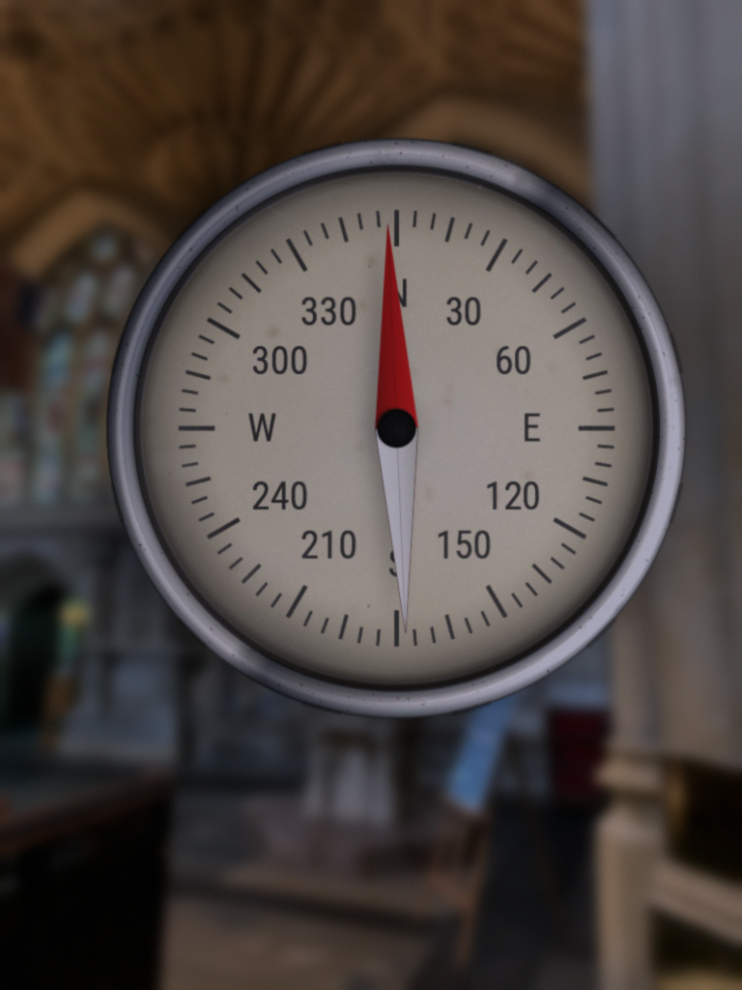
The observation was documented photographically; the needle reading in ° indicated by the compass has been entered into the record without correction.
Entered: 357.5 °
